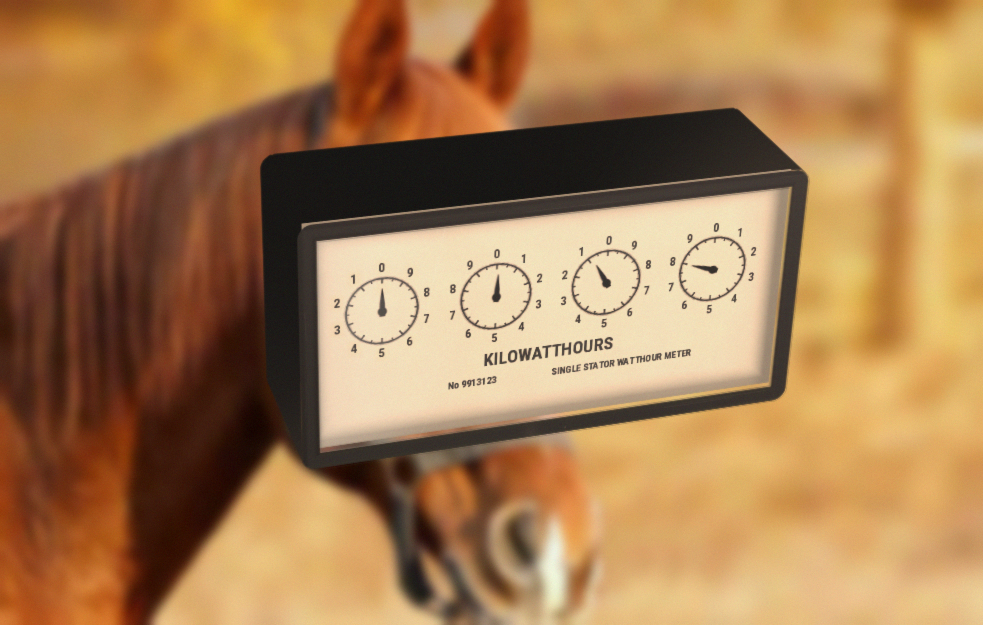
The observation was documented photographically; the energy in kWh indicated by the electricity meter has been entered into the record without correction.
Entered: 8 kWh
